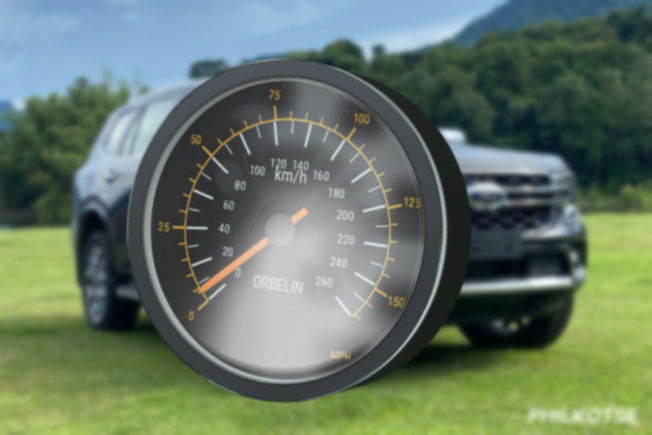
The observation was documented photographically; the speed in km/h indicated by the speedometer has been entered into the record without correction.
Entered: 5 km/h
